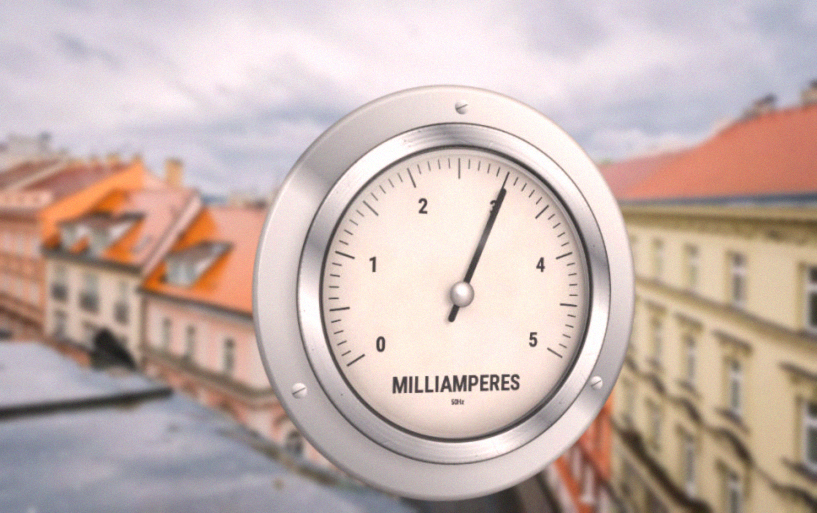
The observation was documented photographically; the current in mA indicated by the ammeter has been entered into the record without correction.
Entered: 3 mA
